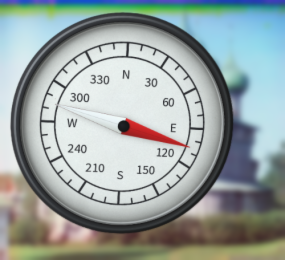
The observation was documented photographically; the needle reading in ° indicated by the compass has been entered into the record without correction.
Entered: 105 °
